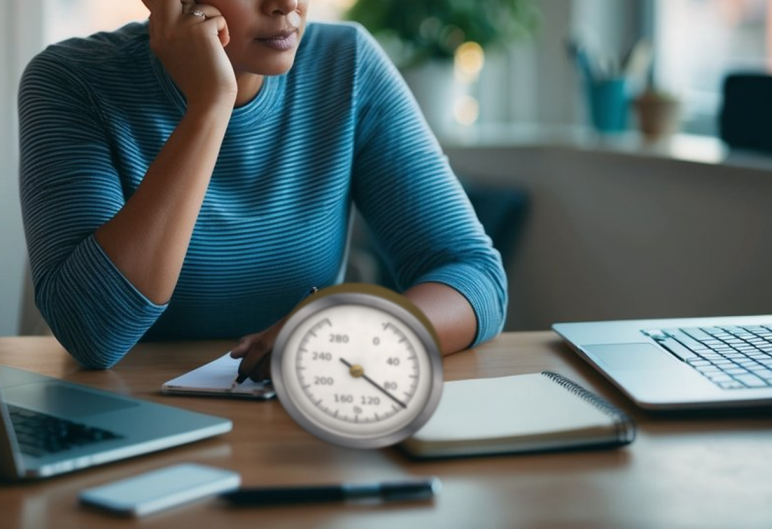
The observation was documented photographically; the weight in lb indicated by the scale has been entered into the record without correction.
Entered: 90 lb
